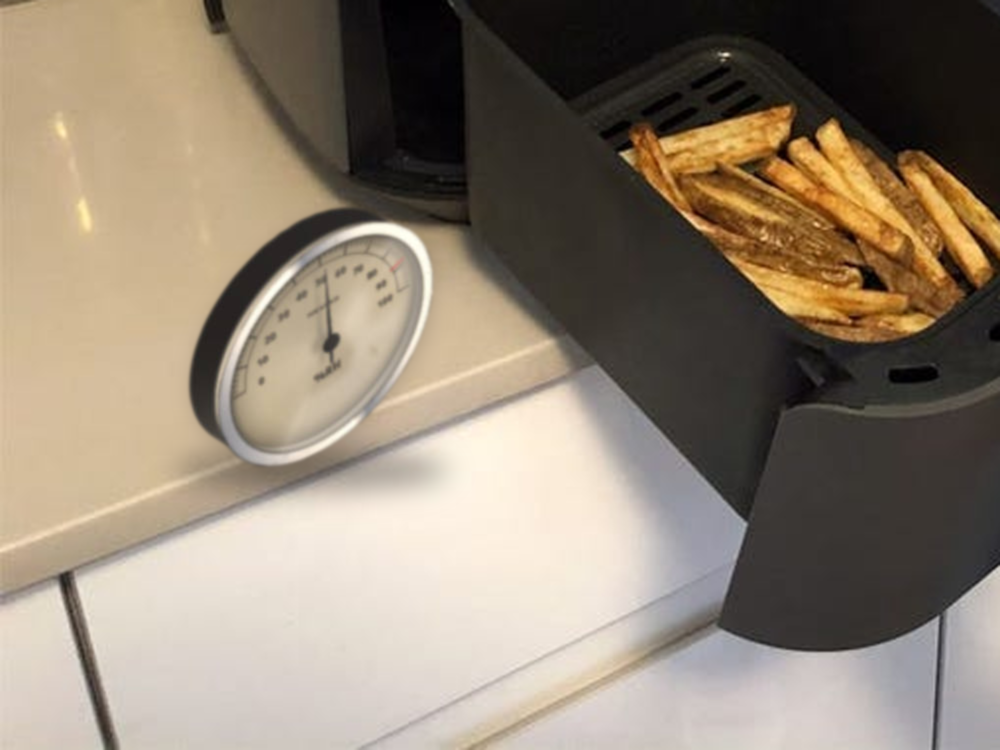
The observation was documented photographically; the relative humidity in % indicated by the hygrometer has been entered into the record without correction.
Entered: 50 %
